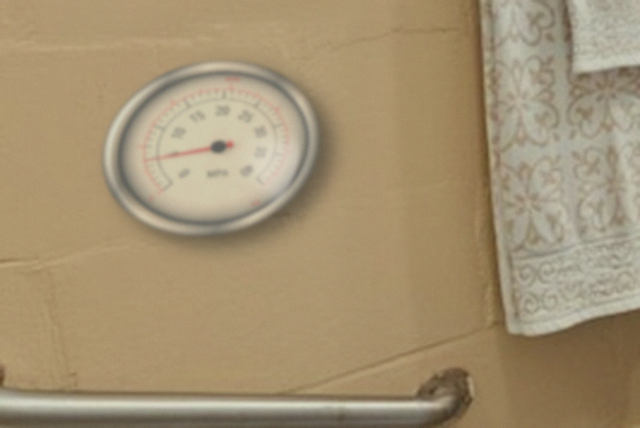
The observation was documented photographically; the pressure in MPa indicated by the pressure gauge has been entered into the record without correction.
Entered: 5 MPa
